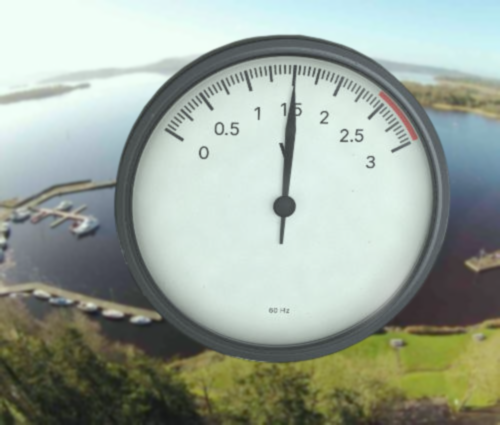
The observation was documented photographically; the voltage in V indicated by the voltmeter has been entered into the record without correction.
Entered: 1.5 V
